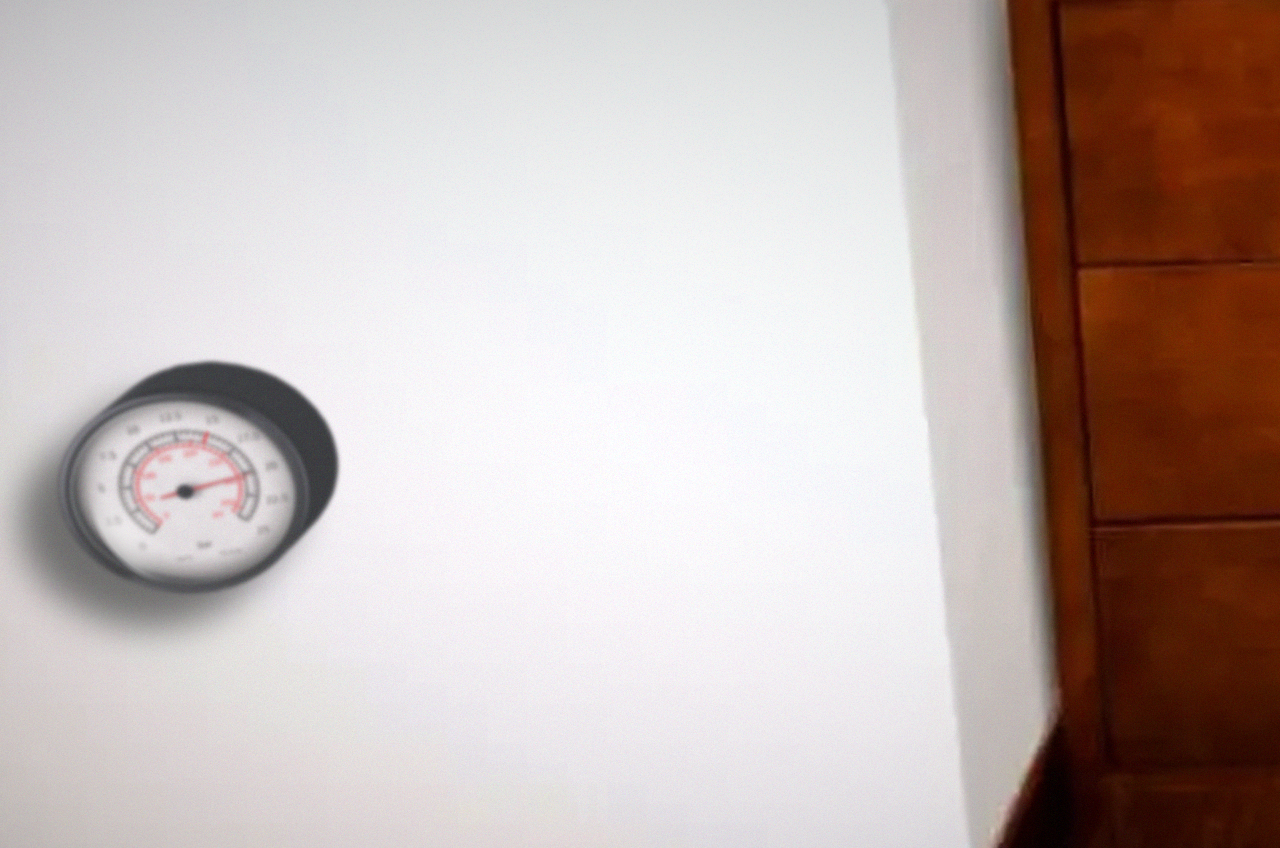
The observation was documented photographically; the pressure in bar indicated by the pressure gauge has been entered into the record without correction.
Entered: 20 bar
